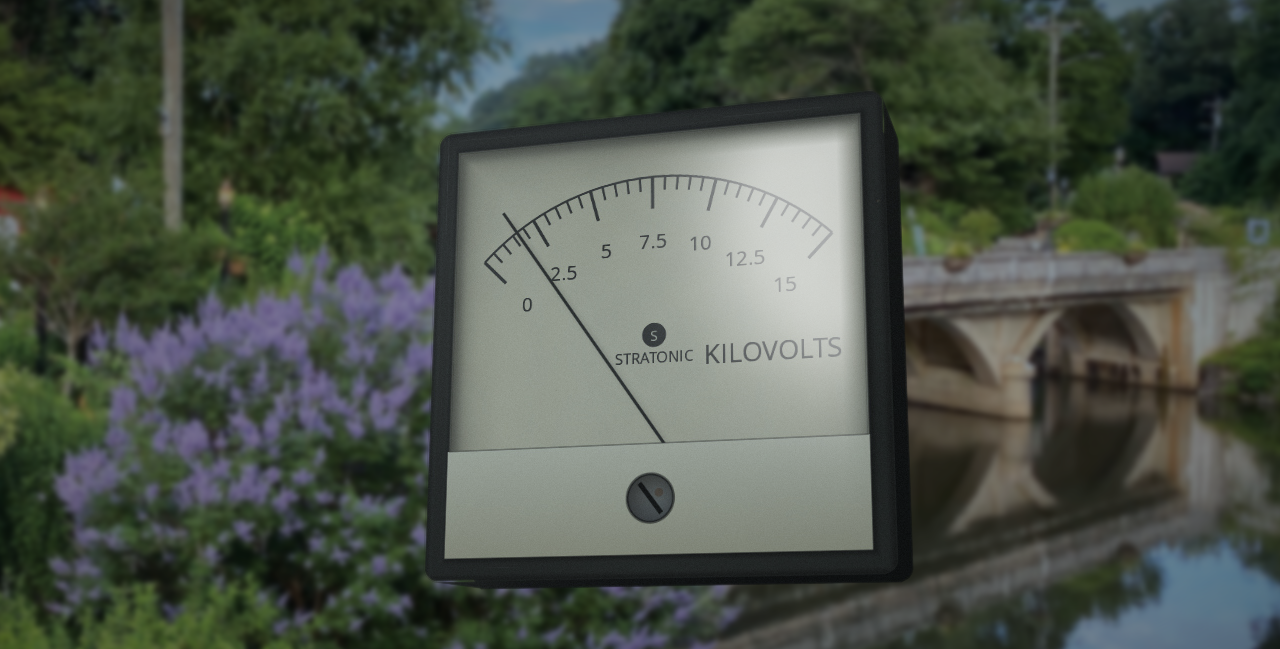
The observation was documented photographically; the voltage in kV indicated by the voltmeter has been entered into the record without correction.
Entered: 1.75 kV
